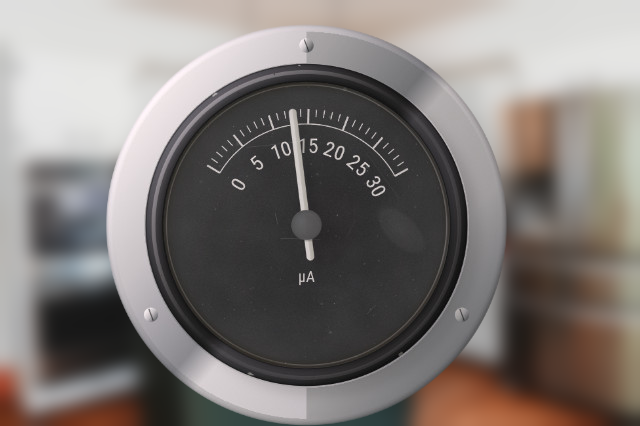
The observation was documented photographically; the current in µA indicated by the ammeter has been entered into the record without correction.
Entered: 13 µA
